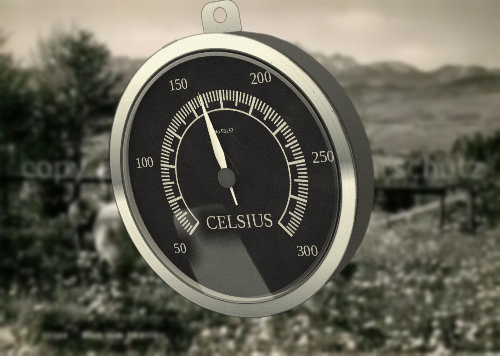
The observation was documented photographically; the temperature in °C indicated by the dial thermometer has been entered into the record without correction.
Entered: 162.5 °C
